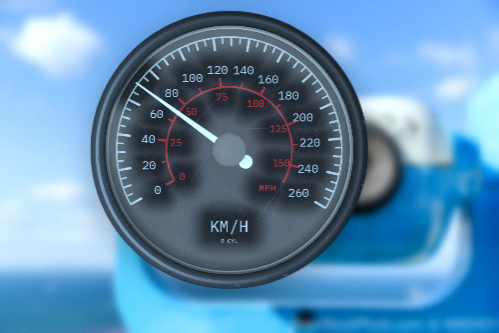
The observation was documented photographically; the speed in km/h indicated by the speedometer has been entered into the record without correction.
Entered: 70 km/h
